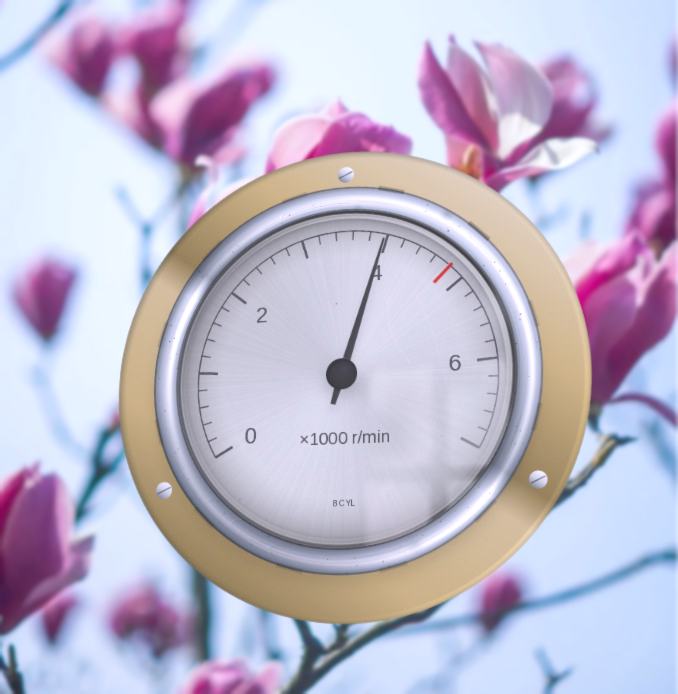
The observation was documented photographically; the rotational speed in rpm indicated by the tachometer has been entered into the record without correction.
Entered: 4000 rpm
